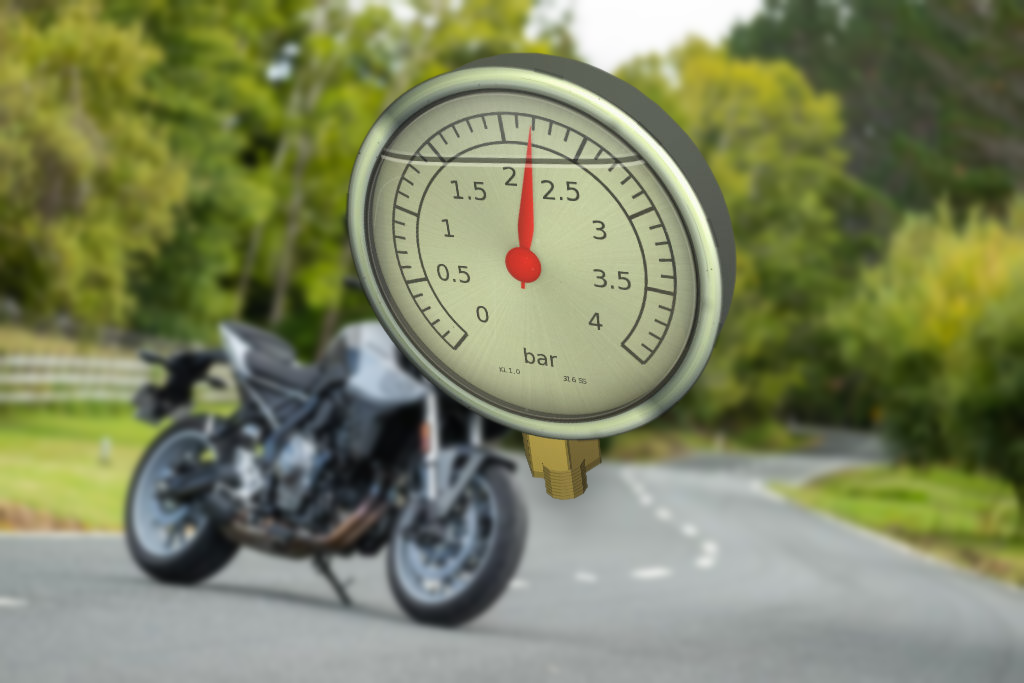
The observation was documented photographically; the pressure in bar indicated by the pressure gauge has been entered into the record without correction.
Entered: 2.2 bar
